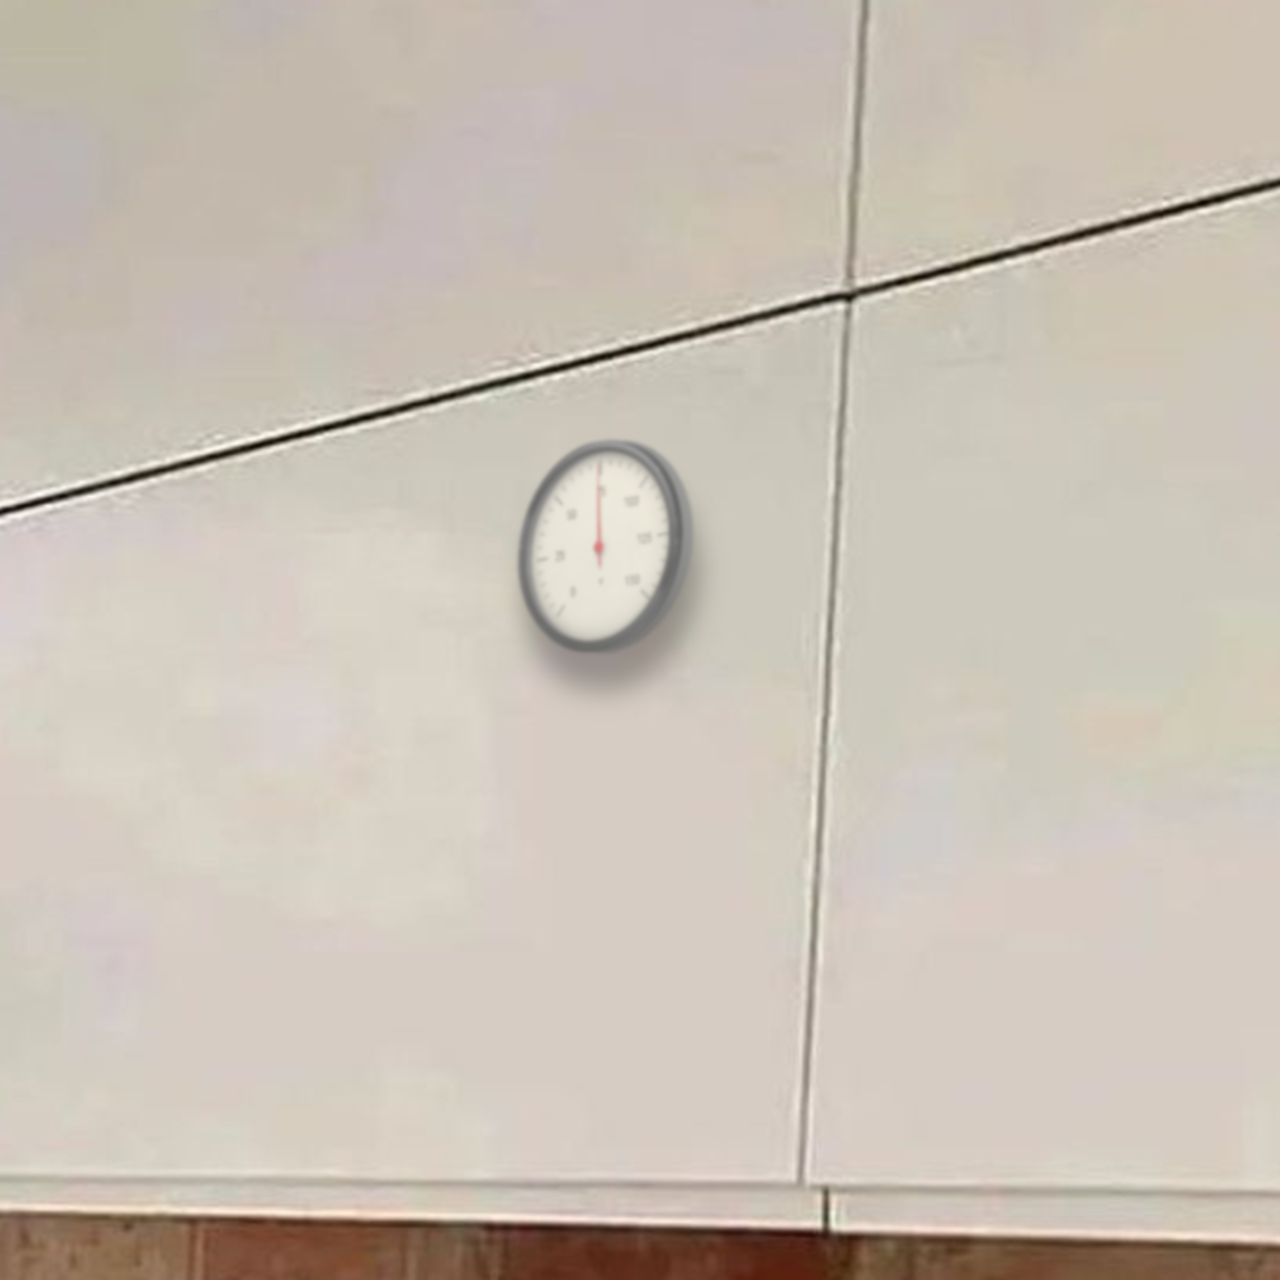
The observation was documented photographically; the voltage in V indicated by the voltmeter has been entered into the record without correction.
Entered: 75 V
